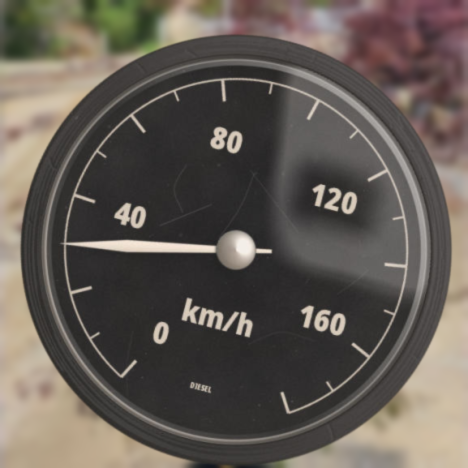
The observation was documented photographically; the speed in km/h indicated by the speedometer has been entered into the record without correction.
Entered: 30 km/h
